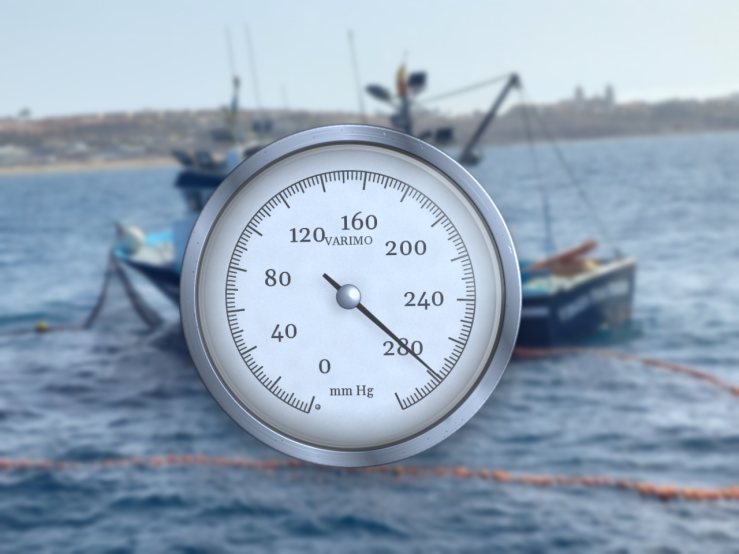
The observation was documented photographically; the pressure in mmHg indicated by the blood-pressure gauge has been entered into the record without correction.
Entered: 278 mmHg
